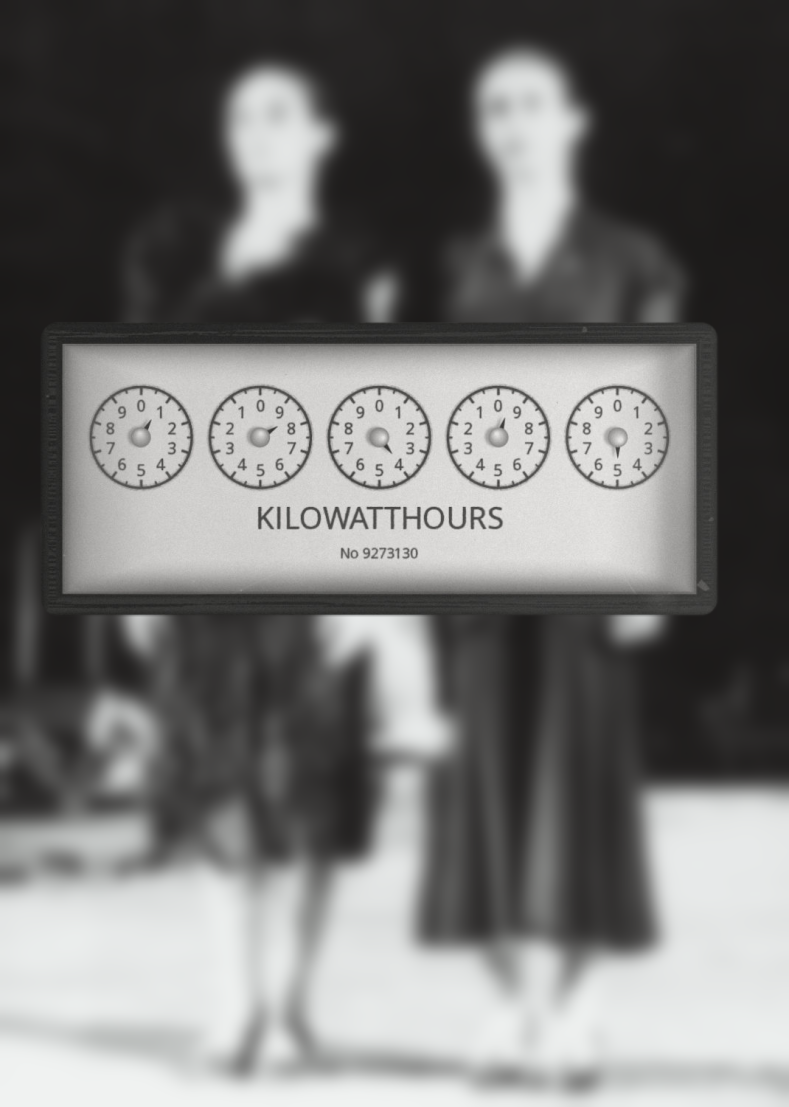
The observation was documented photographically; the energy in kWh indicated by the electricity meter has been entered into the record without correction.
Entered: 8395 kWh
